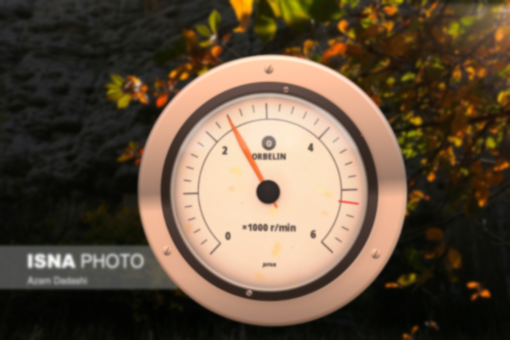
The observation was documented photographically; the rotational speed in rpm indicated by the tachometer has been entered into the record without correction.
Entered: 2400 rpm
